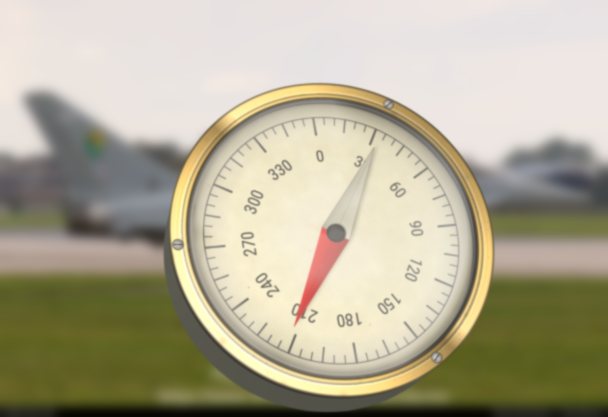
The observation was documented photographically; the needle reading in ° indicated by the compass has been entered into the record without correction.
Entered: 212.5 °
